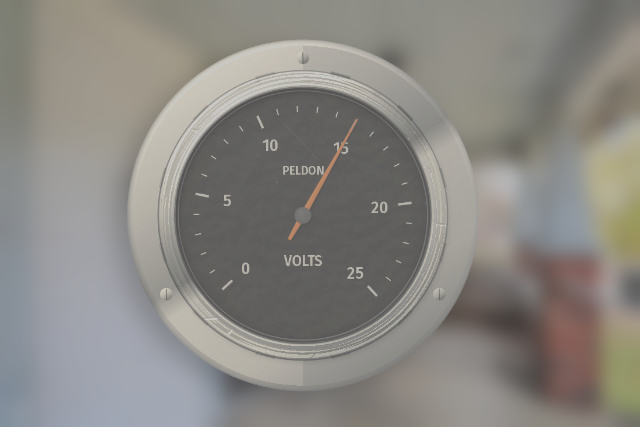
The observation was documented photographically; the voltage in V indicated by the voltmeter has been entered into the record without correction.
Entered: 15 V
